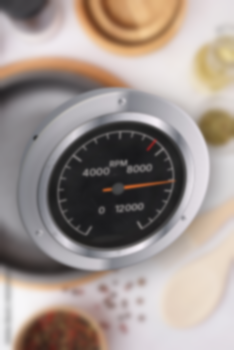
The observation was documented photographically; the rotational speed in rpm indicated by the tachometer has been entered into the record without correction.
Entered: 9500 rpm
